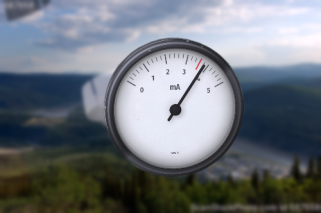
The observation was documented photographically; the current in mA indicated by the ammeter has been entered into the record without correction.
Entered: 3.8 mA
